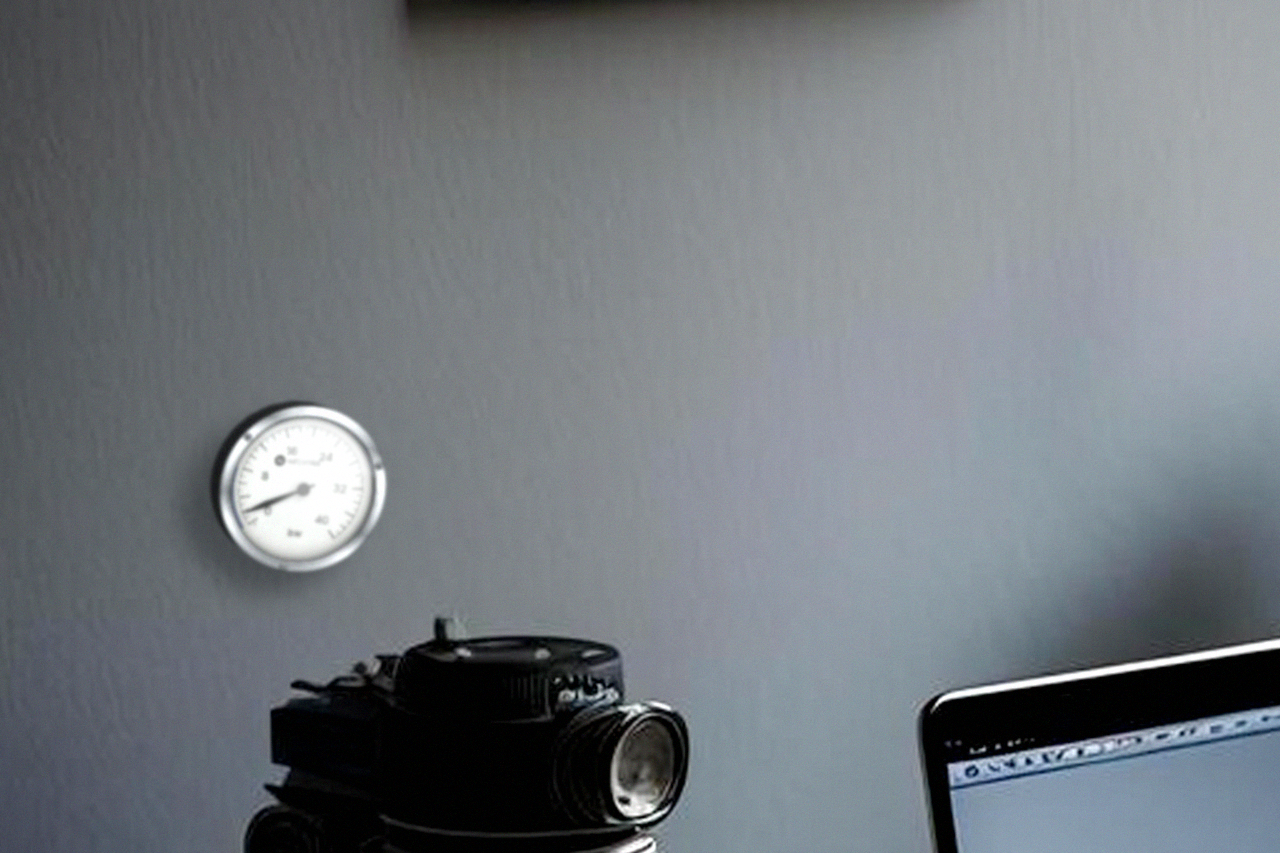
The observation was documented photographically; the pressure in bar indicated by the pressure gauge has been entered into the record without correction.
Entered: 2 bar
